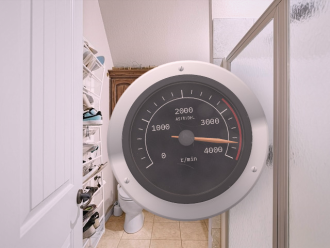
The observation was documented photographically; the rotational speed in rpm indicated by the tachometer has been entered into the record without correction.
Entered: 3700 rpm
